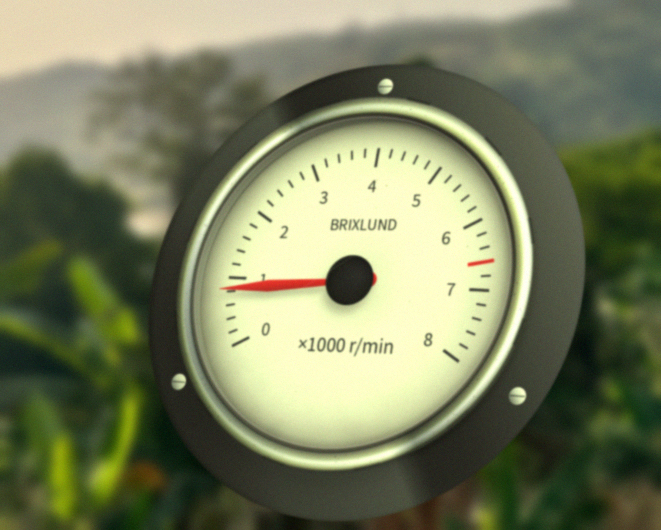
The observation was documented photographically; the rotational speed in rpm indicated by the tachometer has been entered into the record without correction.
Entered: 800 rpm
